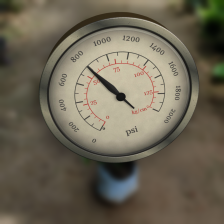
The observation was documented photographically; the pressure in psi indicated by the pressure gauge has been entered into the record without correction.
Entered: 800 psi
